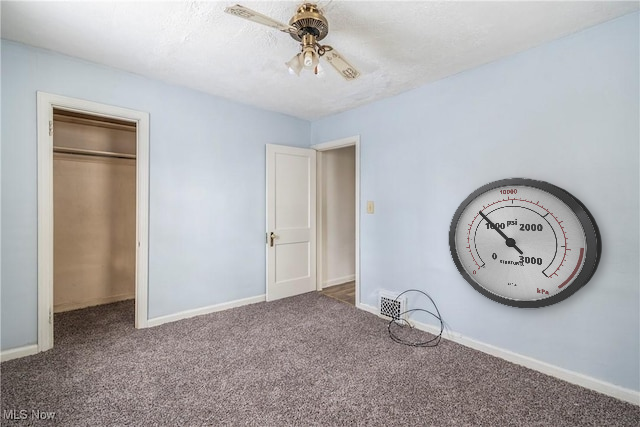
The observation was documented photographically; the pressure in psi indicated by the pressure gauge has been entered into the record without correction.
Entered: 1000 psi
